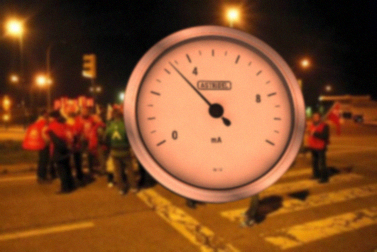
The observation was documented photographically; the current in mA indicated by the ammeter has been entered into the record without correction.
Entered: 3.25 mA
